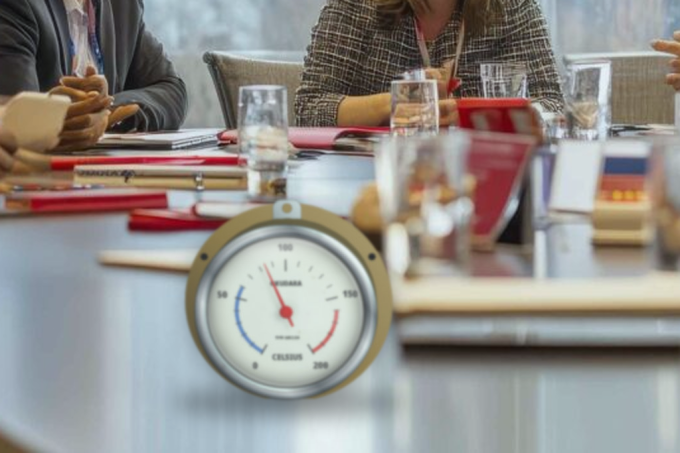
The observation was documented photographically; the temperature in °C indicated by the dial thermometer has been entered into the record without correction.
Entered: 85 °C
